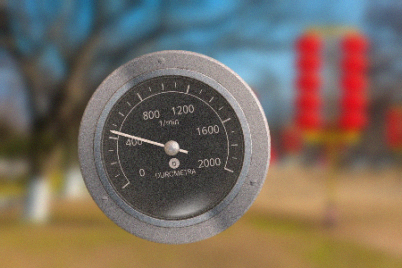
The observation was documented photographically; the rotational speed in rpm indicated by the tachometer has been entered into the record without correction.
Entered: 450 rpm
